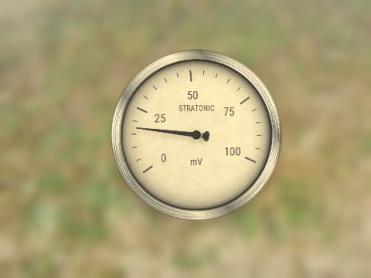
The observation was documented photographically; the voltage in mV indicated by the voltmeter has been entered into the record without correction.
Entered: 17.5 mV
